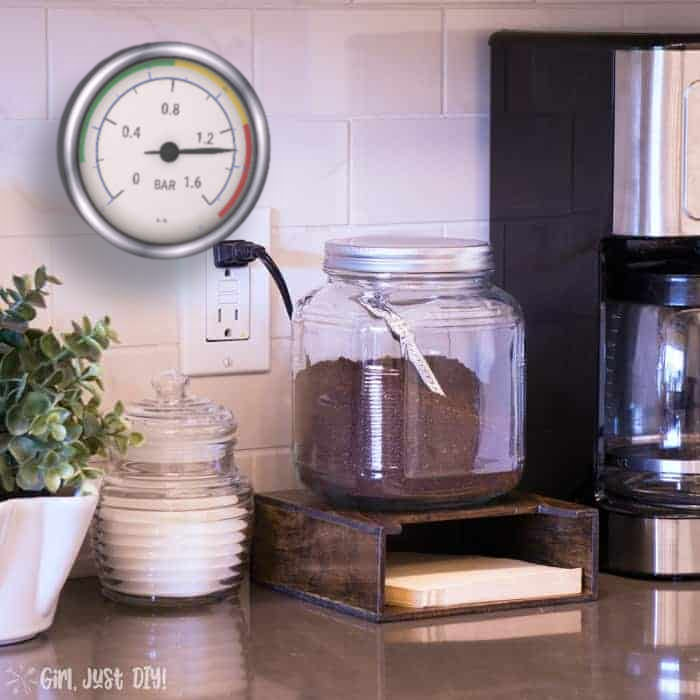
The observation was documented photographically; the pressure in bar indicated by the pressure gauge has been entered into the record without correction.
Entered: 1.3 bar
